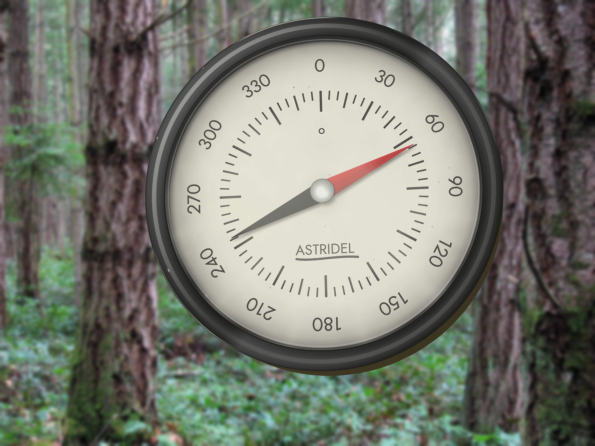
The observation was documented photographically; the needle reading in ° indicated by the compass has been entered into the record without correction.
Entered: 65 °
